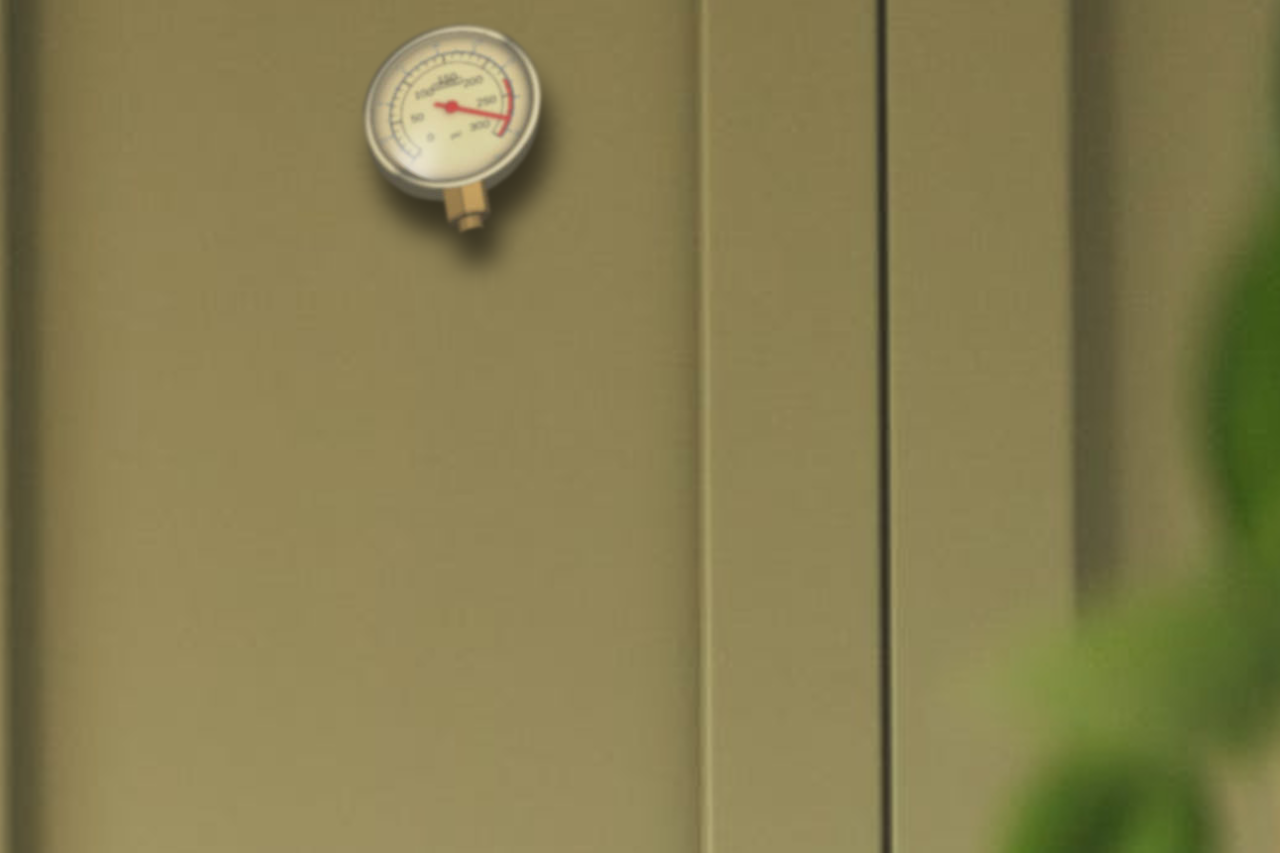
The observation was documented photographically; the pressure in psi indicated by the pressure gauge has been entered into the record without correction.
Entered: 280 psi
